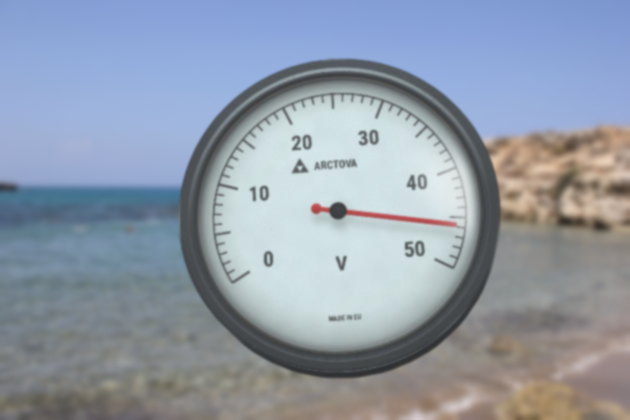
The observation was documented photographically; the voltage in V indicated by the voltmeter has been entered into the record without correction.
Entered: 46 V
